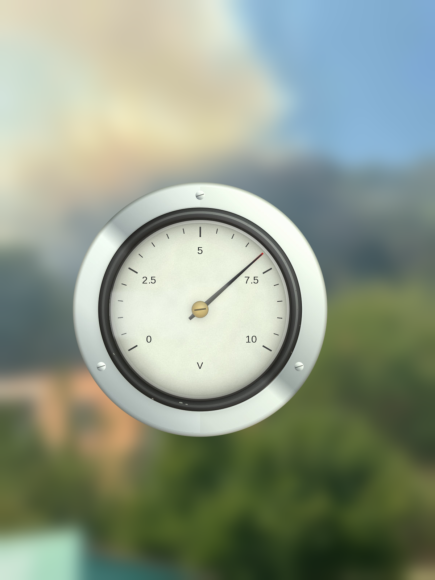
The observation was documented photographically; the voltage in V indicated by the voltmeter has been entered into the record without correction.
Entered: 7 V
